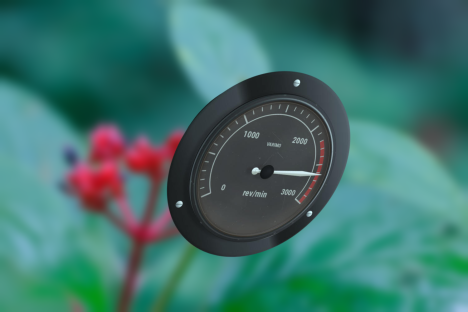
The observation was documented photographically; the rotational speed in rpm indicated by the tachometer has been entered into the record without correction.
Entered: 2600 rpm
